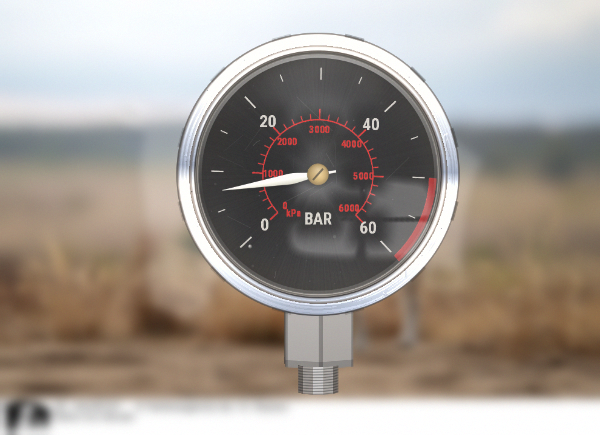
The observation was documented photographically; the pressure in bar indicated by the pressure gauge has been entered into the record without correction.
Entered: 7.5 bar
